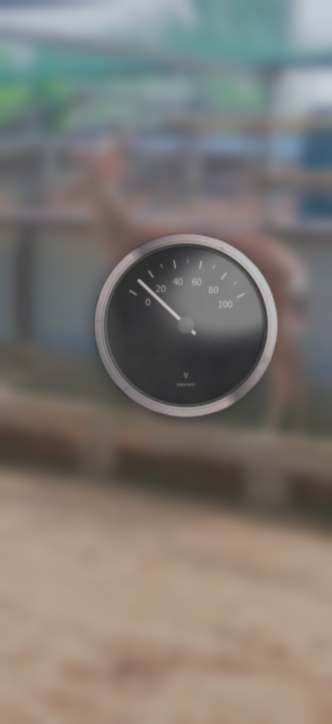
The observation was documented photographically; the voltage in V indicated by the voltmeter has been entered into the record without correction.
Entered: 10 V
